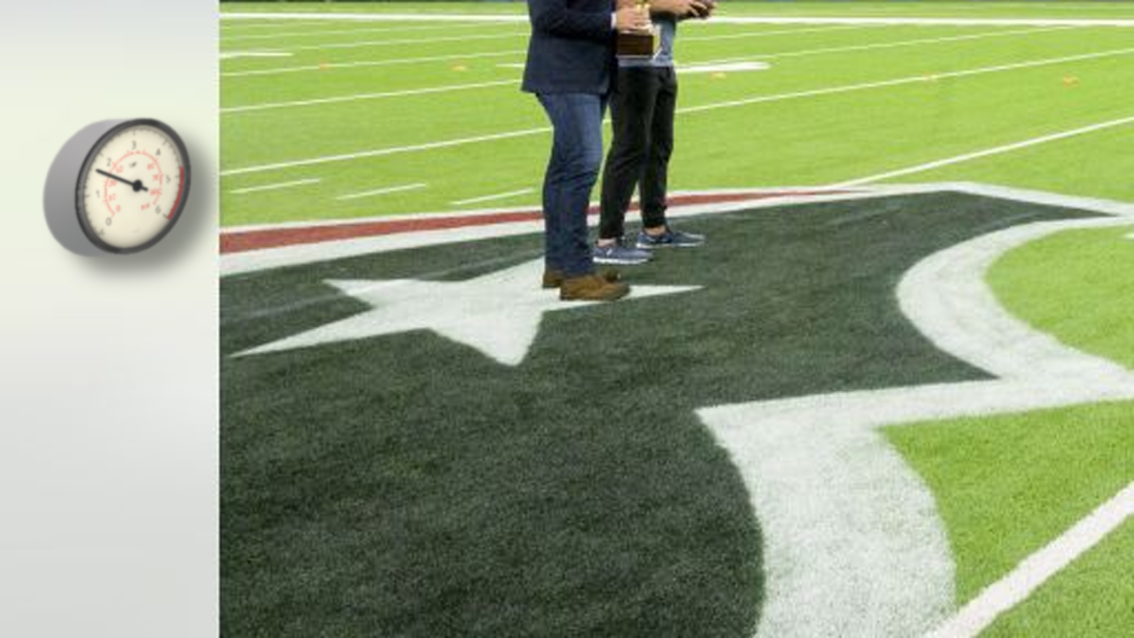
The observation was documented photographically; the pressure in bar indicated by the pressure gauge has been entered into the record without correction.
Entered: 1.6 bar
